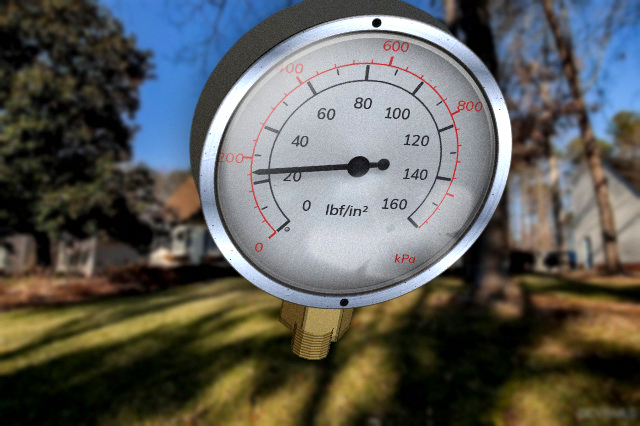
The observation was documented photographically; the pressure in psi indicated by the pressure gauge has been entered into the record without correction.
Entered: 25 psi
